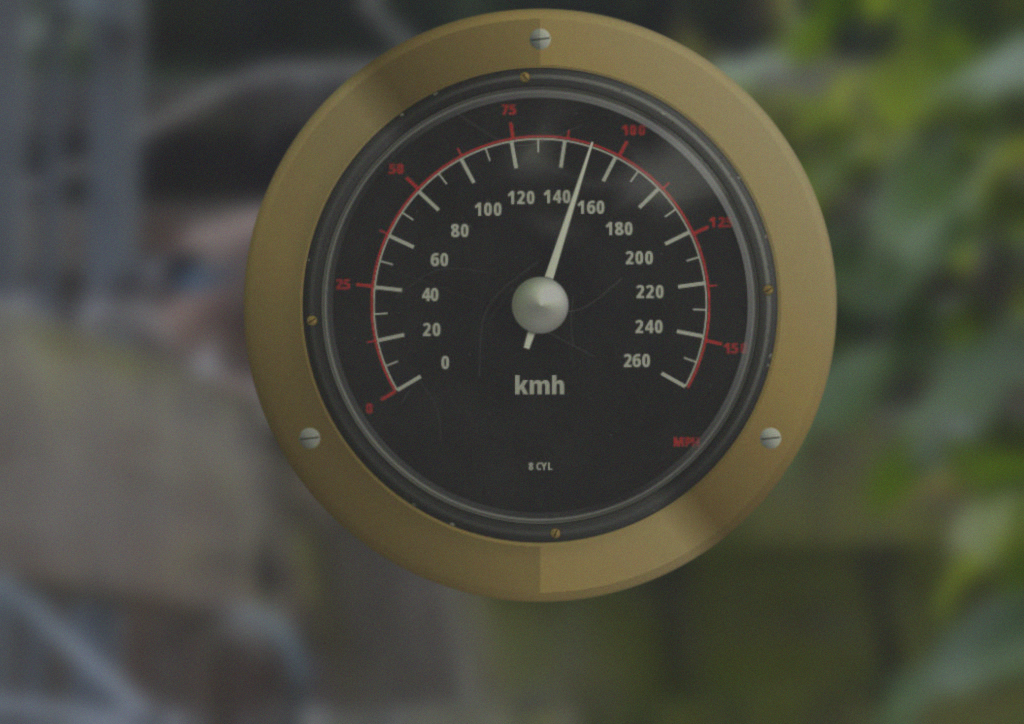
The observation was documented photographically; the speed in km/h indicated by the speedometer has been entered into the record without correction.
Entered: 150 km/h
